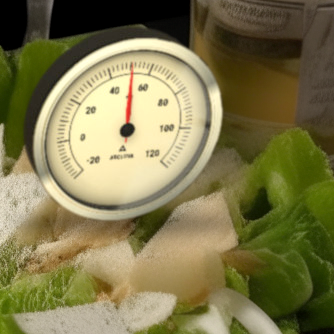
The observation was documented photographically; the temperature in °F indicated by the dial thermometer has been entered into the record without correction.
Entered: 50 °F
